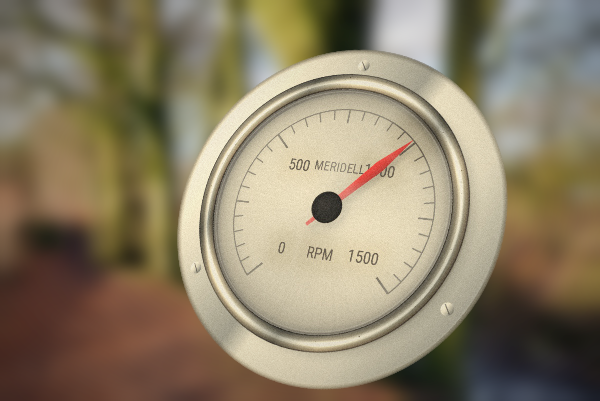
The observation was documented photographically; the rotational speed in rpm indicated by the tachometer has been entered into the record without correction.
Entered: 1000 rpm
